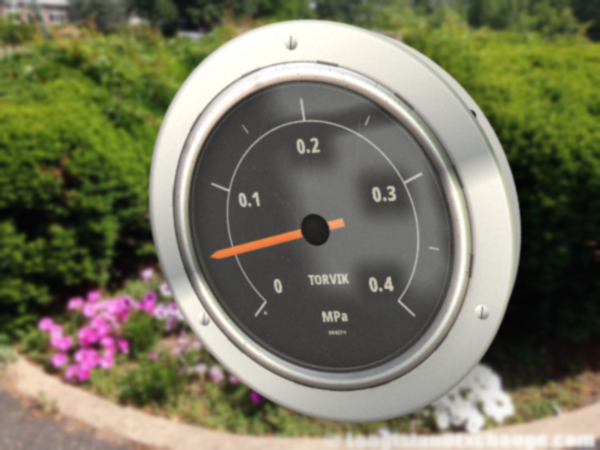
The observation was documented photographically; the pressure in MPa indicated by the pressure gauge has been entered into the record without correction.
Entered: 0.05 MPa
